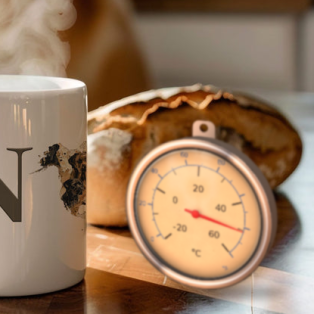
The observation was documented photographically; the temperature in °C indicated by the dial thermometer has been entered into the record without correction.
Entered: 50 °C
